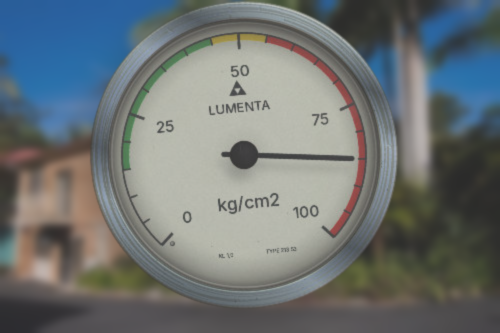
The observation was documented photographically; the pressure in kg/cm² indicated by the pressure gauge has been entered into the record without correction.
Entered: 85 kg/cm²
